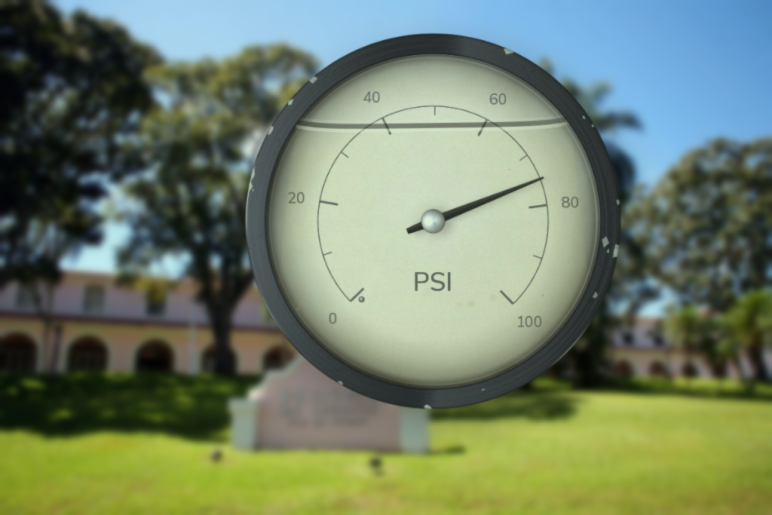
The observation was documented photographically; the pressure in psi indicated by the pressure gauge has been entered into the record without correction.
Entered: 75 psi
